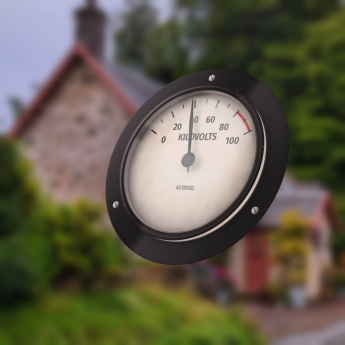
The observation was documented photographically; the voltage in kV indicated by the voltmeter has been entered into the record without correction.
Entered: 40 kV
